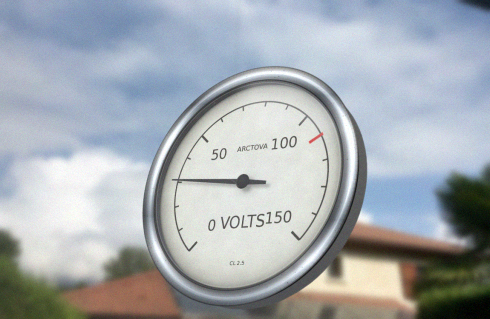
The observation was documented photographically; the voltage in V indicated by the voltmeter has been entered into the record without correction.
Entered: 30 V
